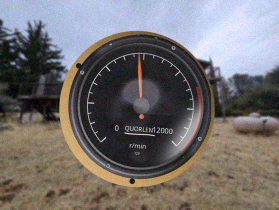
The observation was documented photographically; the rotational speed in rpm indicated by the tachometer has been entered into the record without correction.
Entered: 5750 rpm
